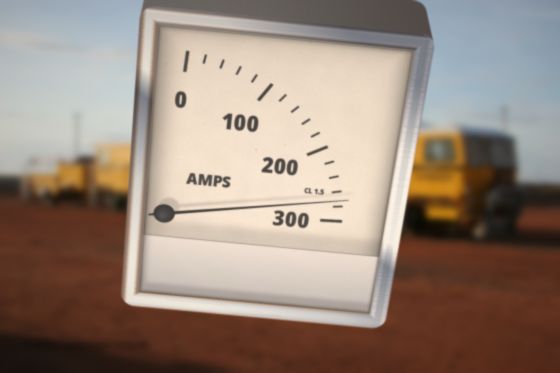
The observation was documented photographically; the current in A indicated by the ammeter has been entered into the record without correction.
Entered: 270 A
